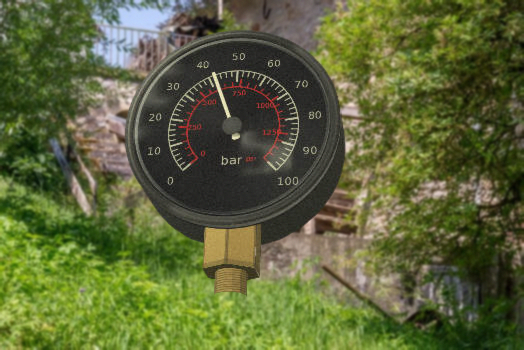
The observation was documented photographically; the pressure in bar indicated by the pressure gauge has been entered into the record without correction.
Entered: 42 bar
